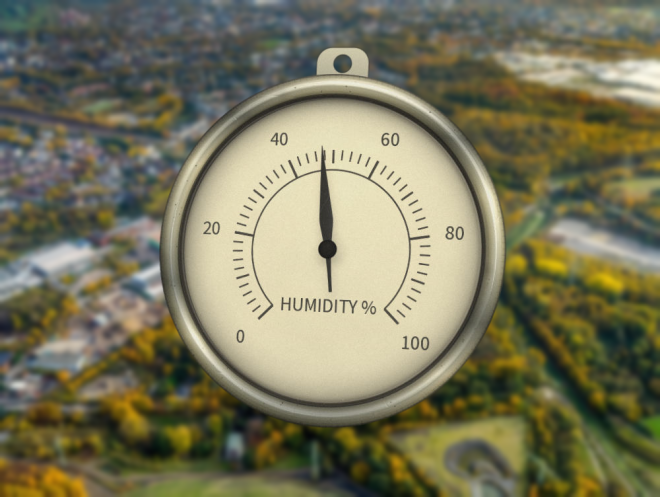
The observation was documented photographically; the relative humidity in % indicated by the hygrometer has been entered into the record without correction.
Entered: 48 %
